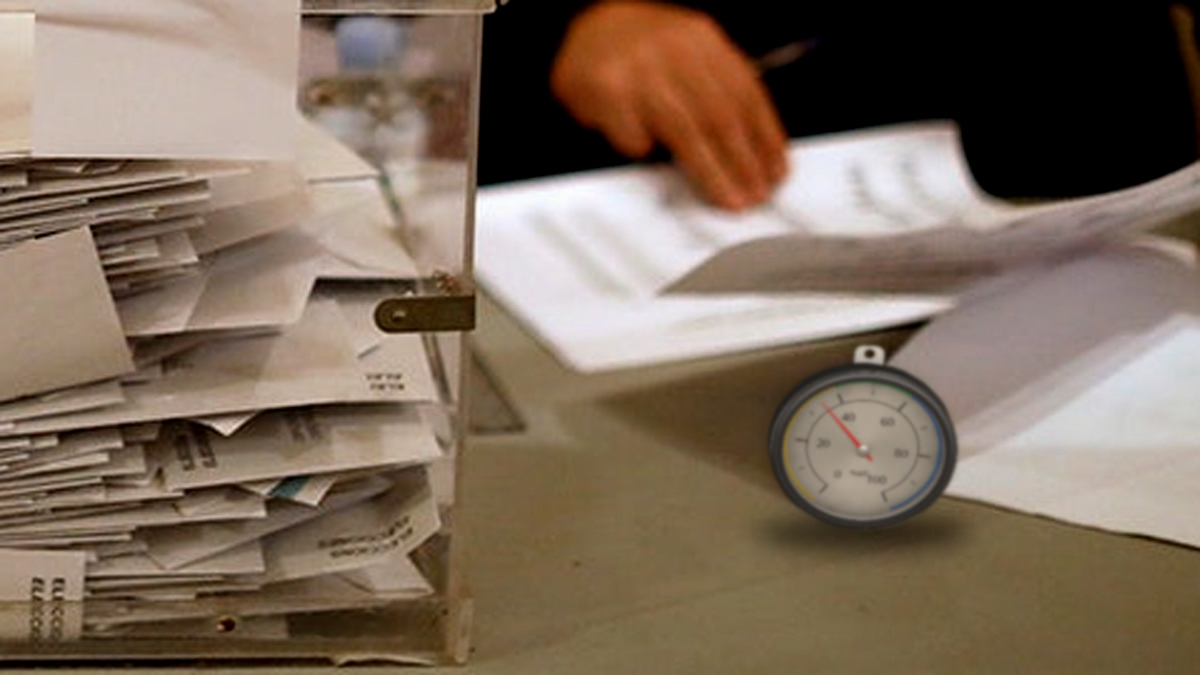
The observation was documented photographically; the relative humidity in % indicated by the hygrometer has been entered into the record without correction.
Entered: 35 %
